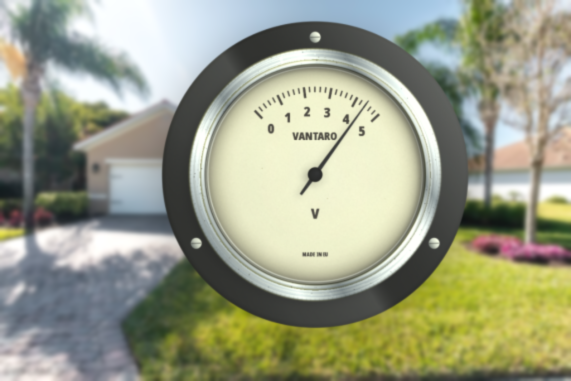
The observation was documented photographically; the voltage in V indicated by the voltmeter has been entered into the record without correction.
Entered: 4.4 V
